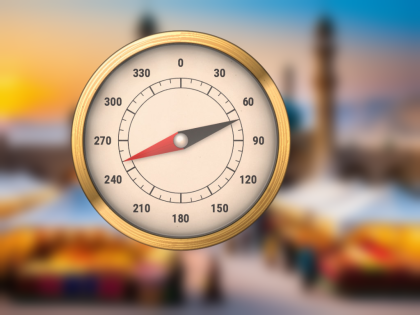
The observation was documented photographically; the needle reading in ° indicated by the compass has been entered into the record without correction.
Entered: 250 °
